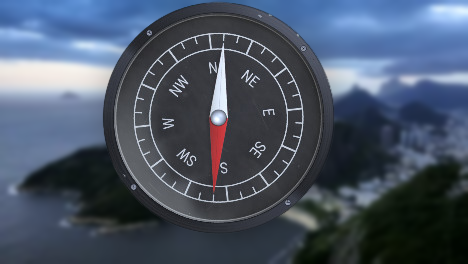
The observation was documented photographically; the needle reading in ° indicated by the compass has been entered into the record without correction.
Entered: 190 °
